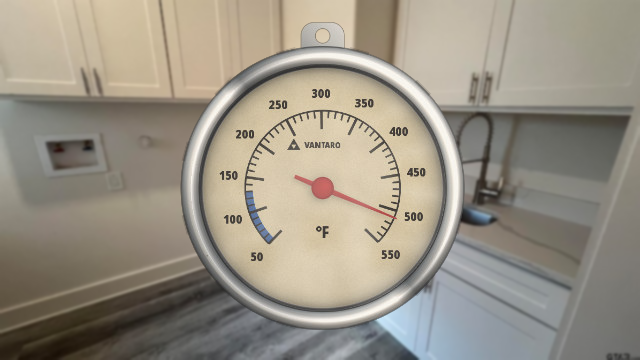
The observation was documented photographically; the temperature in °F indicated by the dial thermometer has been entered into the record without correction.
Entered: 510 °F
